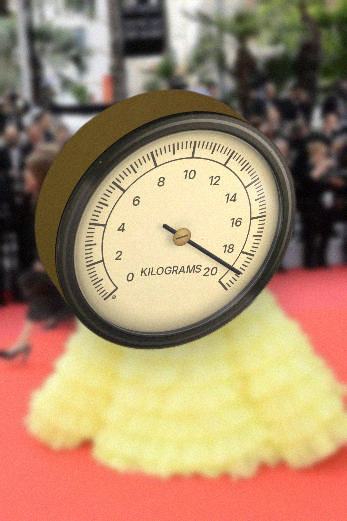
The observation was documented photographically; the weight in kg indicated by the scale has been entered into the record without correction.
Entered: 19 kg
